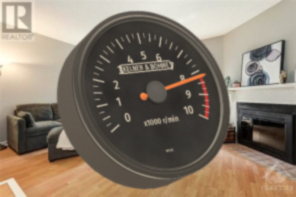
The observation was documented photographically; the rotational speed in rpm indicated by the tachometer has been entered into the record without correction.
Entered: 8250 rpm
